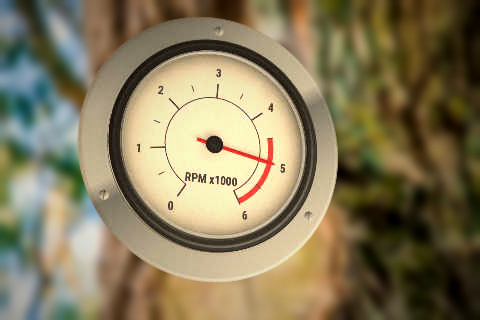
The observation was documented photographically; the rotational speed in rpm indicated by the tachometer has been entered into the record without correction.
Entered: 5000 rpm
